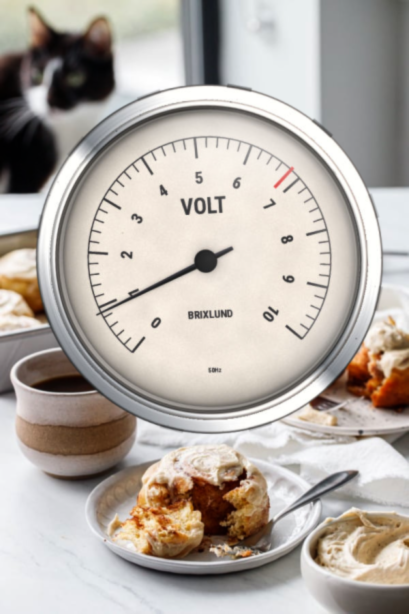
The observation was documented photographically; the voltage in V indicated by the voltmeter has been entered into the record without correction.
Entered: 0.9 V
